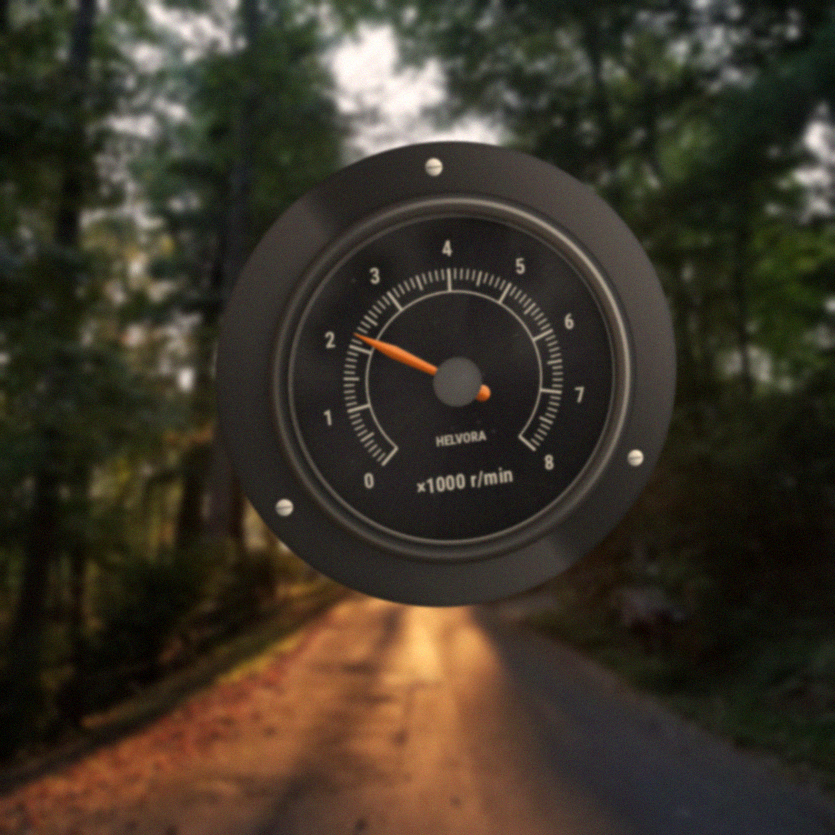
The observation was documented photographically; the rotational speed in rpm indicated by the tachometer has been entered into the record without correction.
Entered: 2200 rpm
